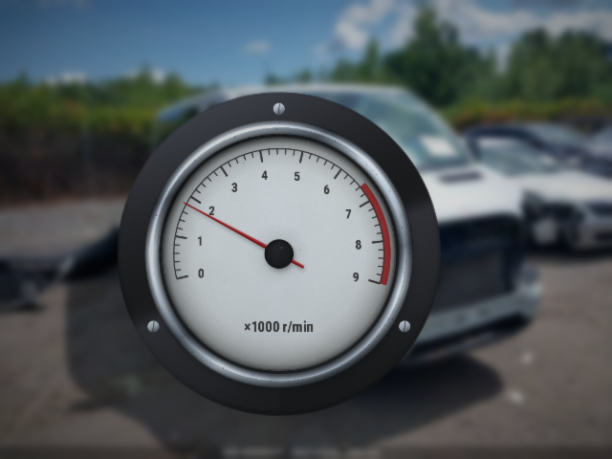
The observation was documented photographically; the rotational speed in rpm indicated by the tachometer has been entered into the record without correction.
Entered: 1800 rpm
